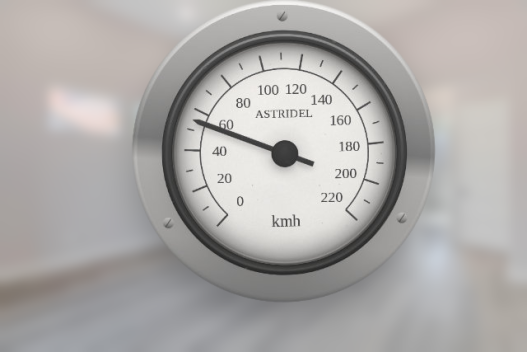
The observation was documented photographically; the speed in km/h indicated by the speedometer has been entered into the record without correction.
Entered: 55 km/h
